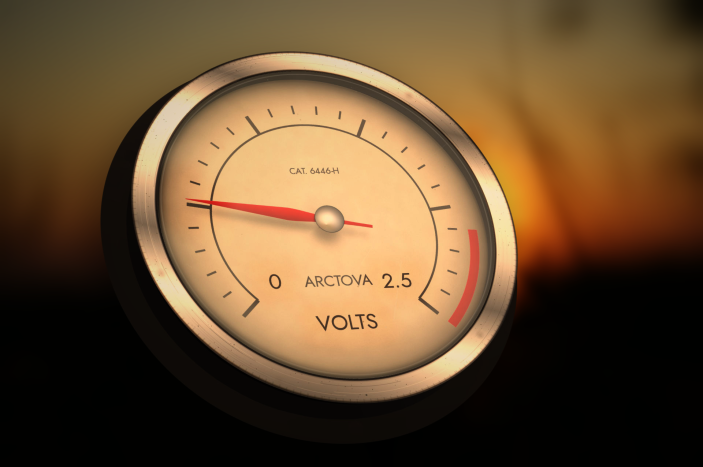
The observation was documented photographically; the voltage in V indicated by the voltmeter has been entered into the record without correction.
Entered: 0.5 V
